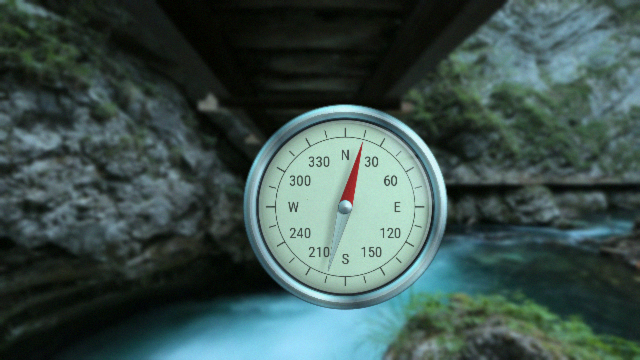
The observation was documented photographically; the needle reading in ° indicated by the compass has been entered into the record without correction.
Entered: 15 °
